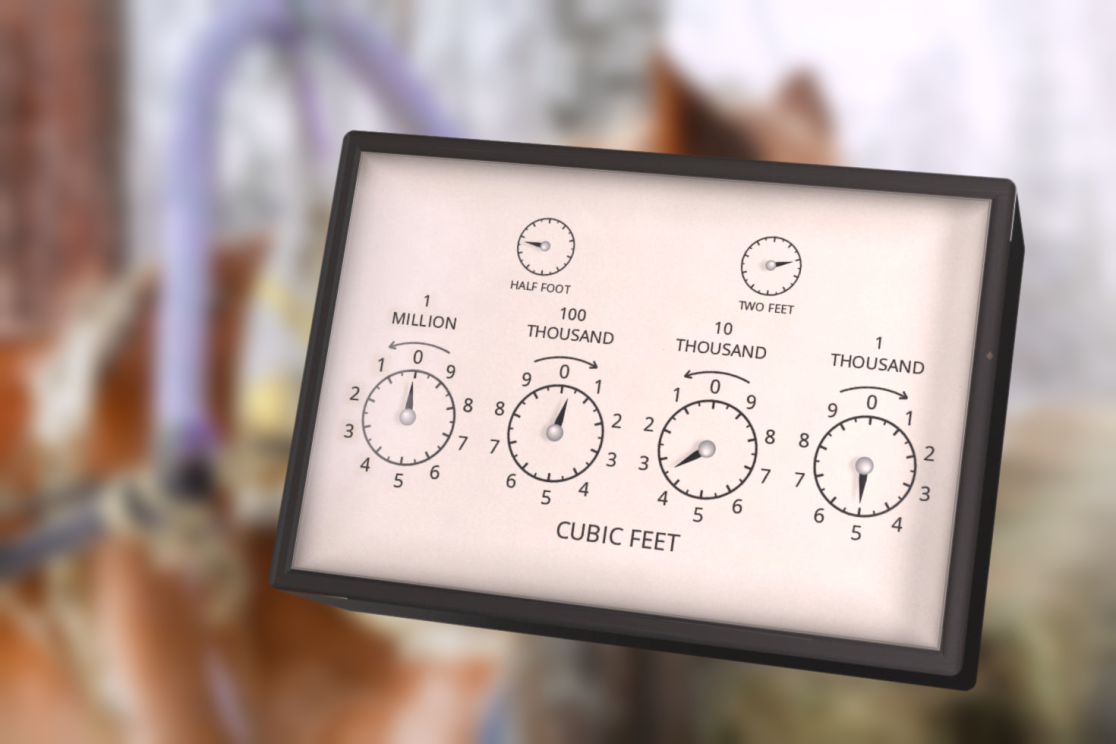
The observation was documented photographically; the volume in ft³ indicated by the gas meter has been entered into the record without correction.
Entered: 3500 ft³
